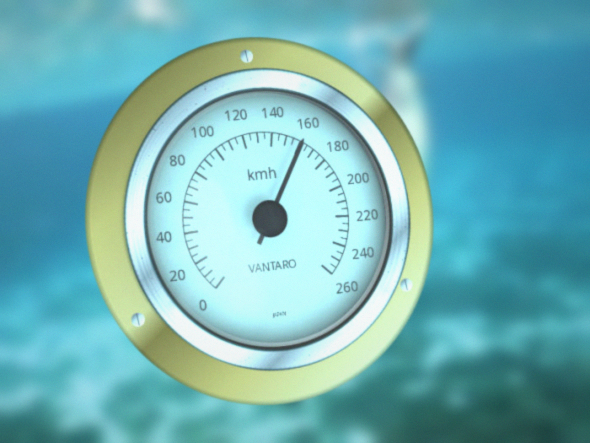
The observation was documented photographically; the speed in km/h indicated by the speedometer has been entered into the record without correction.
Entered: 160 km/h
